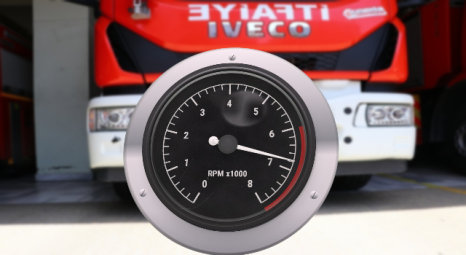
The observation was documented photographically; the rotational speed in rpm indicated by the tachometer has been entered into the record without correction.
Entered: 6800 rpm
